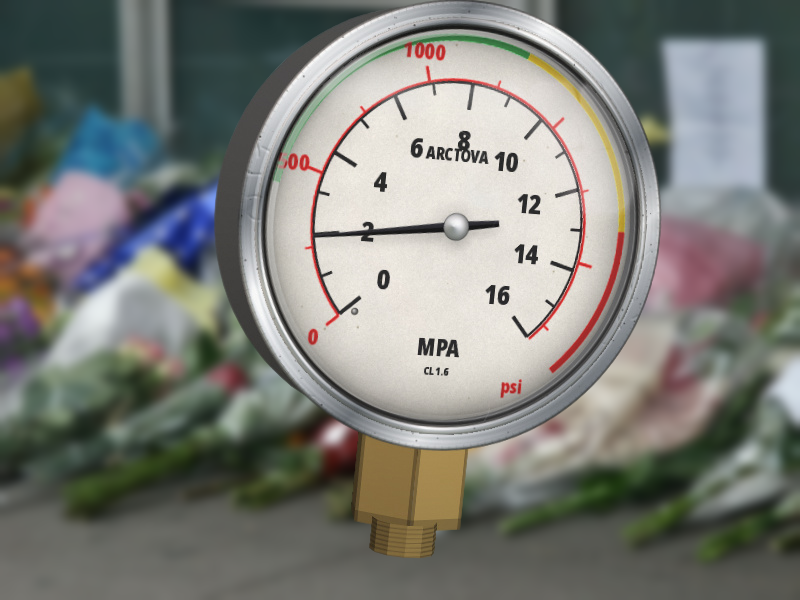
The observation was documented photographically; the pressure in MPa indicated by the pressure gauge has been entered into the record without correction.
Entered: 2 MPa
